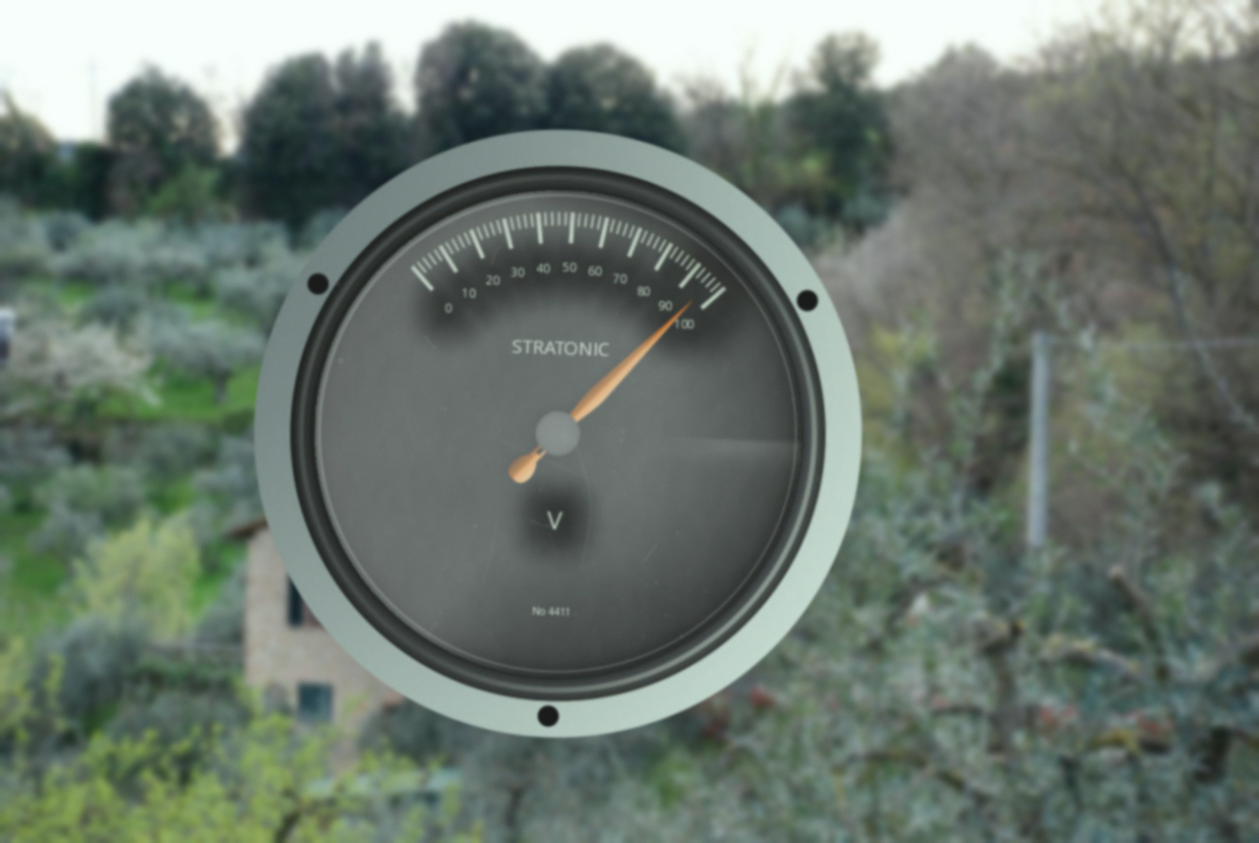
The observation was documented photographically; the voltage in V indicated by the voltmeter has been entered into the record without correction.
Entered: 96 V
